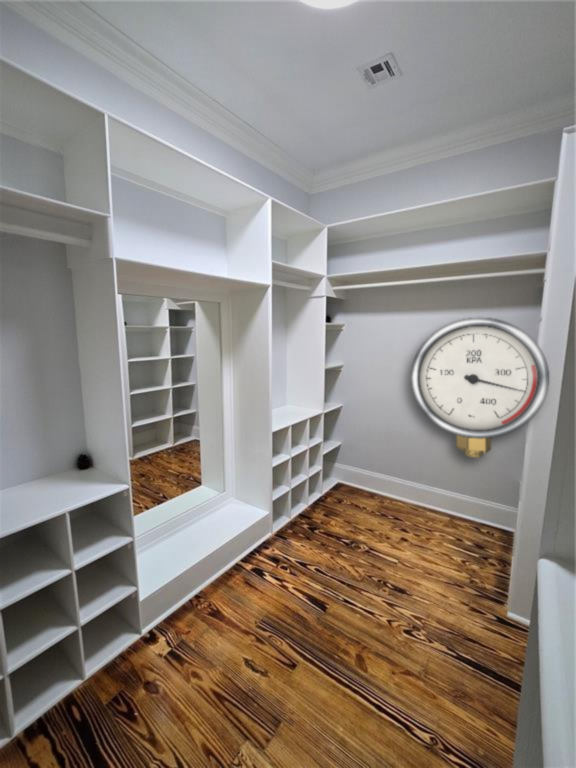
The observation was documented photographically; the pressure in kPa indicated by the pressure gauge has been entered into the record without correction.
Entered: 340 kPa
